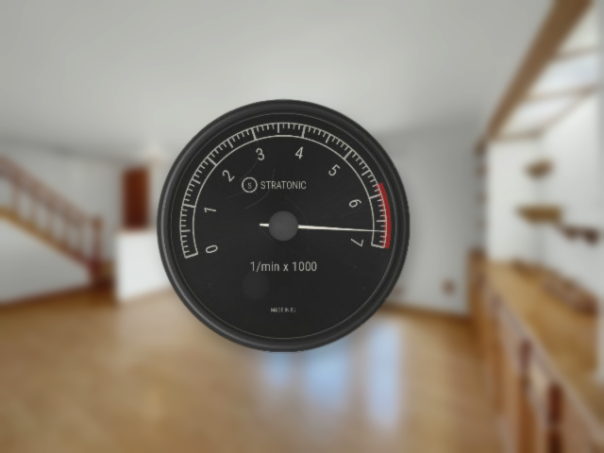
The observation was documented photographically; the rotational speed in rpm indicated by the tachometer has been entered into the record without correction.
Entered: 6700 rpm
